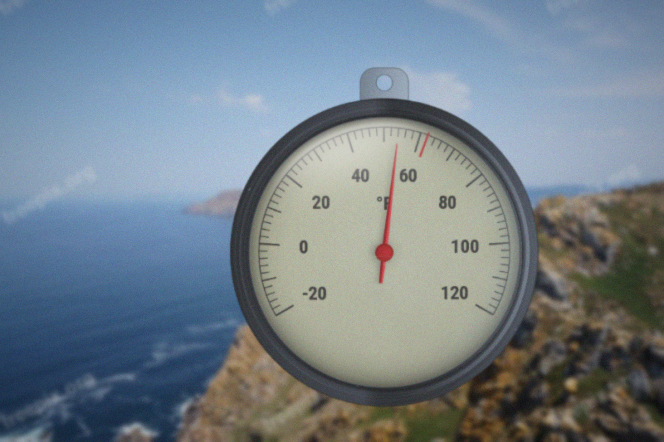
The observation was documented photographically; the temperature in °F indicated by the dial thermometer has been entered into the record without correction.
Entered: 54 °F
